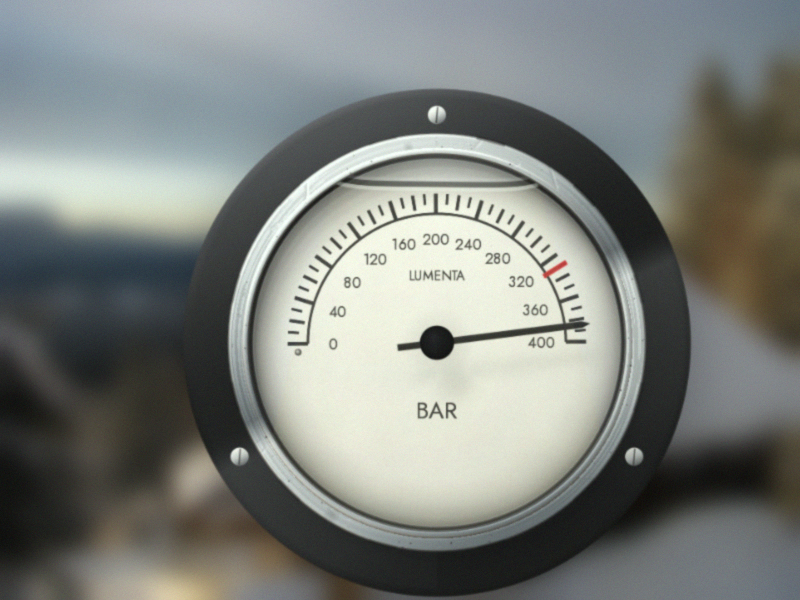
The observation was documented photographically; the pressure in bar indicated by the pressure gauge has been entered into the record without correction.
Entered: 385 bar
